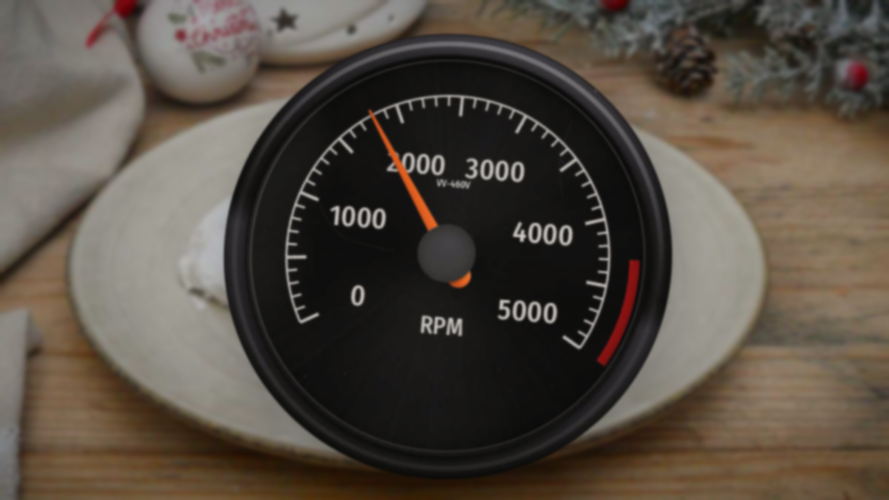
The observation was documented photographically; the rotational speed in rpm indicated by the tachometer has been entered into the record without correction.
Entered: 1800 rpm
